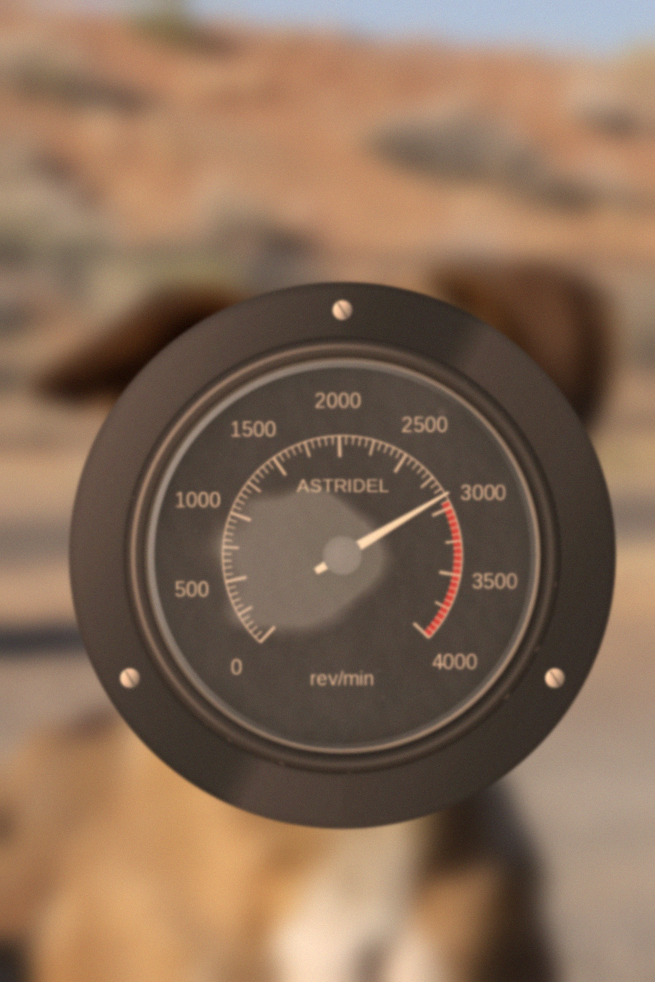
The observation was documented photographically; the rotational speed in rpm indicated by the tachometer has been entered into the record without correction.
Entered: 2900 rpm
